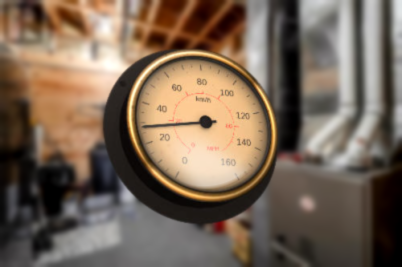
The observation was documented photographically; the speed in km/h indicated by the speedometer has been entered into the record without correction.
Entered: 27.5 km/h
